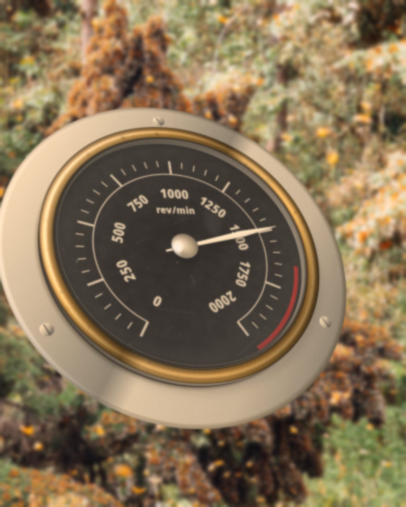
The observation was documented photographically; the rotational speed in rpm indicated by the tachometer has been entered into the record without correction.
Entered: 1500 rpm
